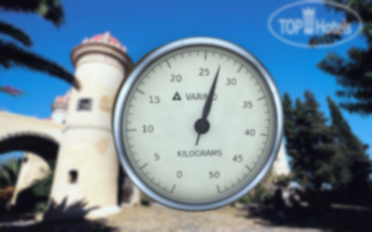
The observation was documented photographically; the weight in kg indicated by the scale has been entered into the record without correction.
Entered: 27 kg
